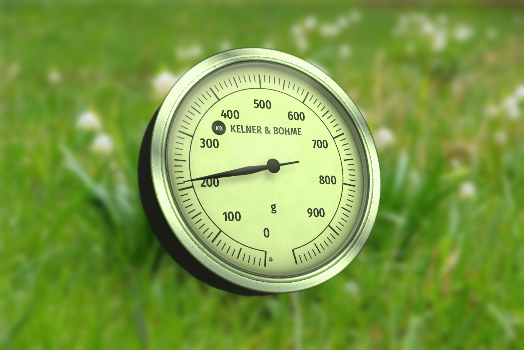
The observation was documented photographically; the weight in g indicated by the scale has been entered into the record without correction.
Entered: 210 g
